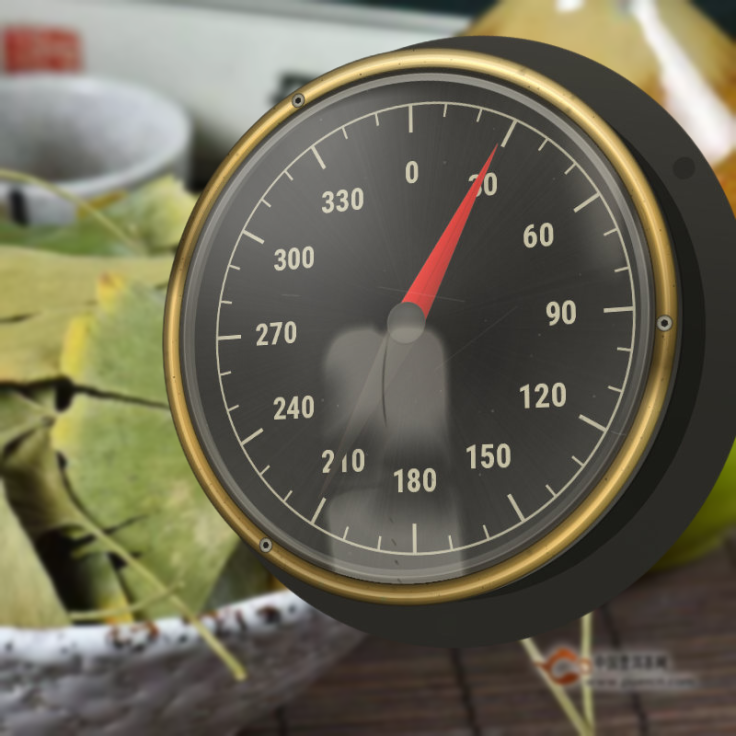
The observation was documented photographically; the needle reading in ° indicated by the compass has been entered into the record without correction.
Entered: 30 °
